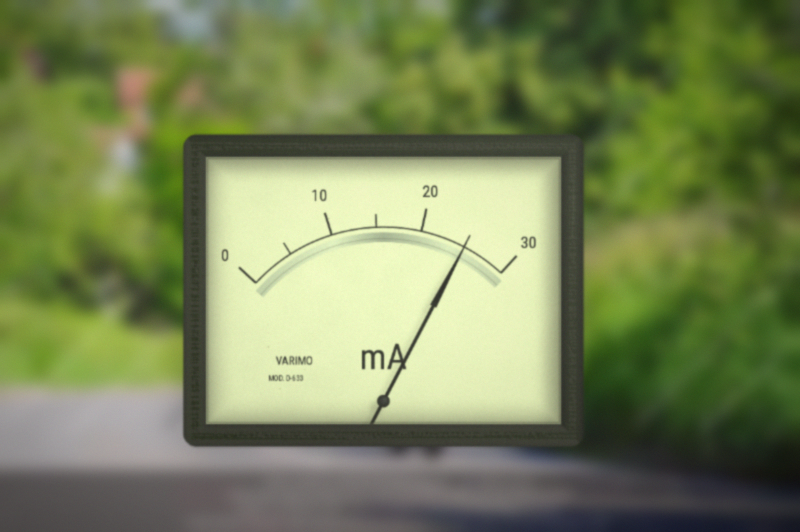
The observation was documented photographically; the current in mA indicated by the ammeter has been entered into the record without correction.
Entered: 25 mA
